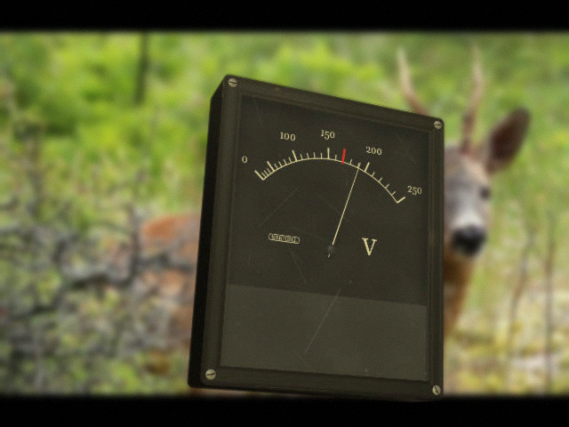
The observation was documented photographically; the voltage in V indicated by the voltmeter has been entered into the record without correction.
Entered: 190 V
